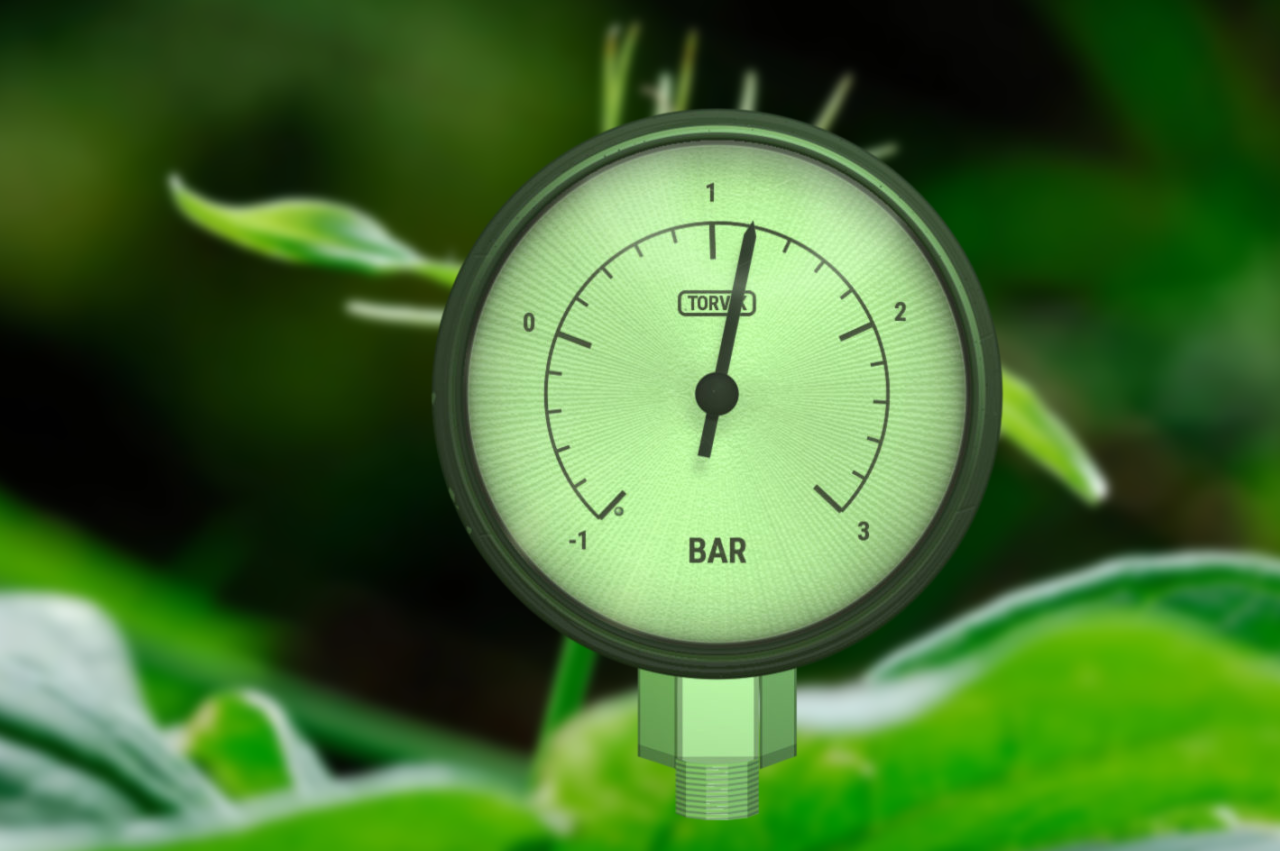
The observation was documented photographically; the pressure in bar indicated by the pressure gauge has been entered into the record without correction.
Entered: 1.2 bar
